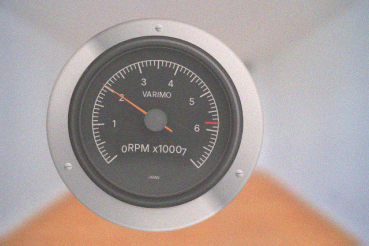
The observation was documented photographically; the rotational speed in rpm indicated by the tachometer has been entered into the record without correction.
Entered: 2000 rpm
